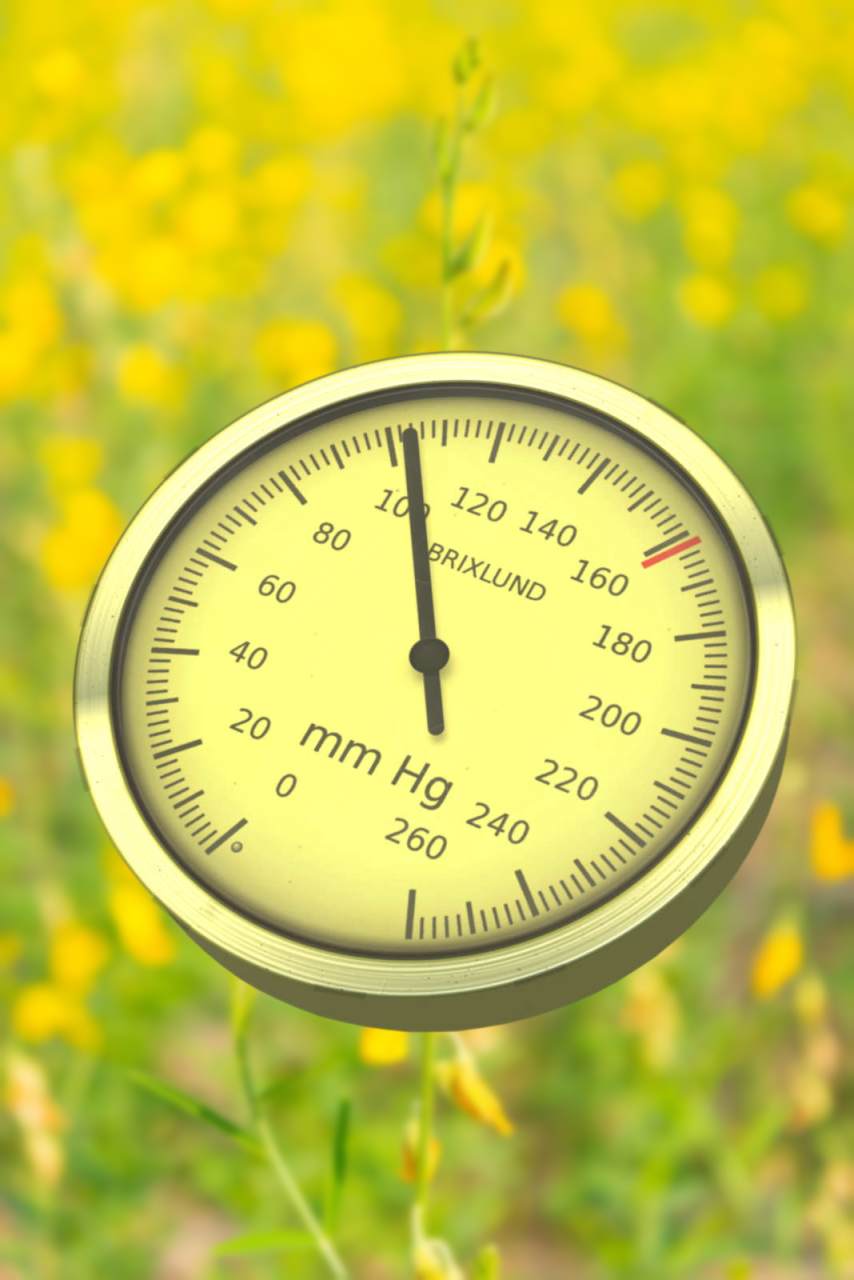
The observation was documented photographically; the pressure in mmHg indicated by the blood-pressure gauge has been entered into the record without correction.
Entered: 104 mmHg
